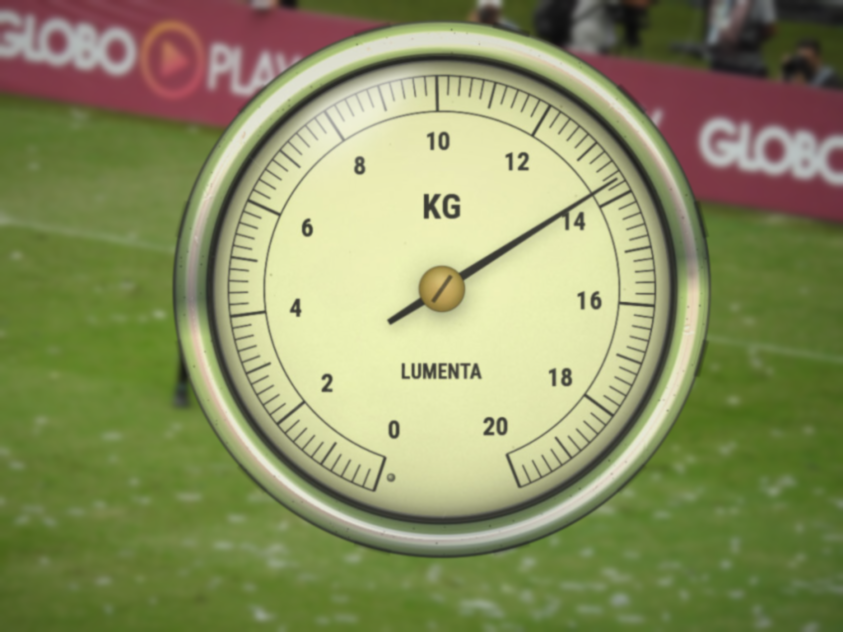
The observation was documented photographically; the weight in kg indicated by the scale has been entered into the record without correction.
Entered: 13.7 kg
